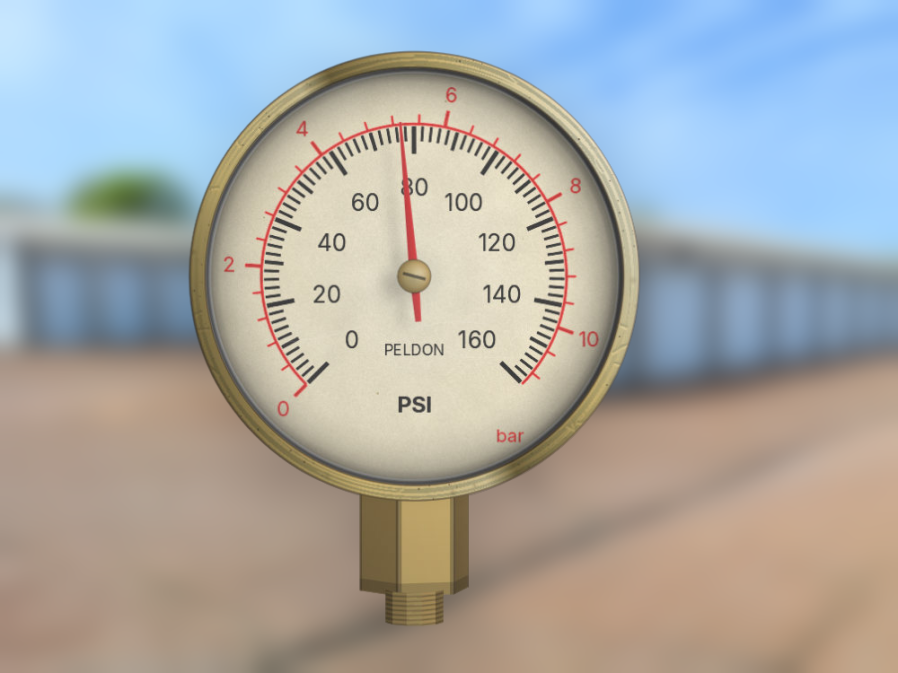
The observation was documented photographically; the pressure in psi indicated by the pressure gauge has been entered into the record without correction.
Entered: 77 psi
